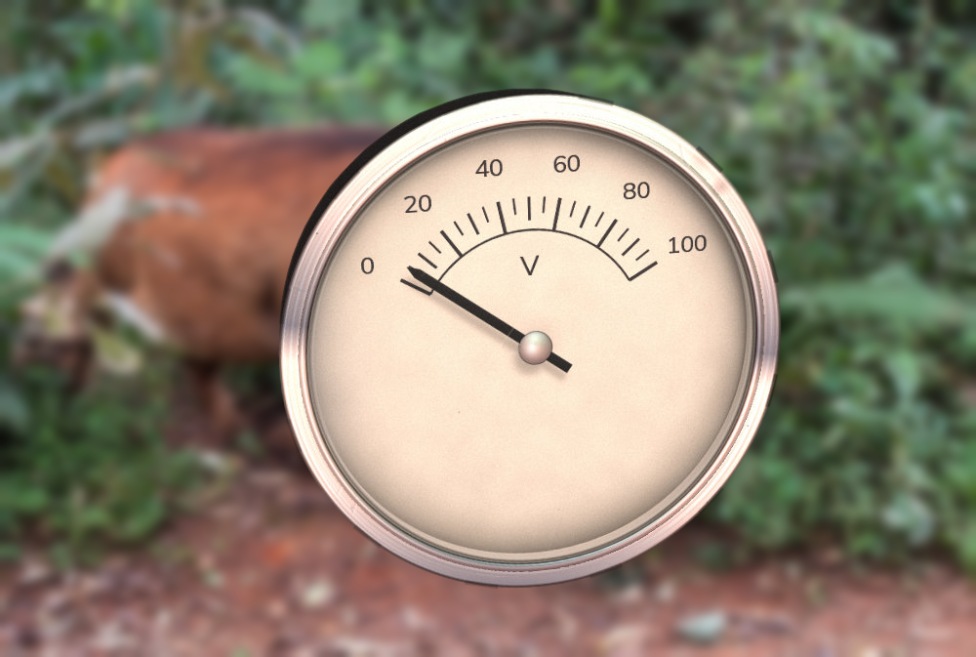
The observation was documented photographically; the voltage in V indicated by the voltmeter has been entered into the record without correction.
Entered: 5 V
